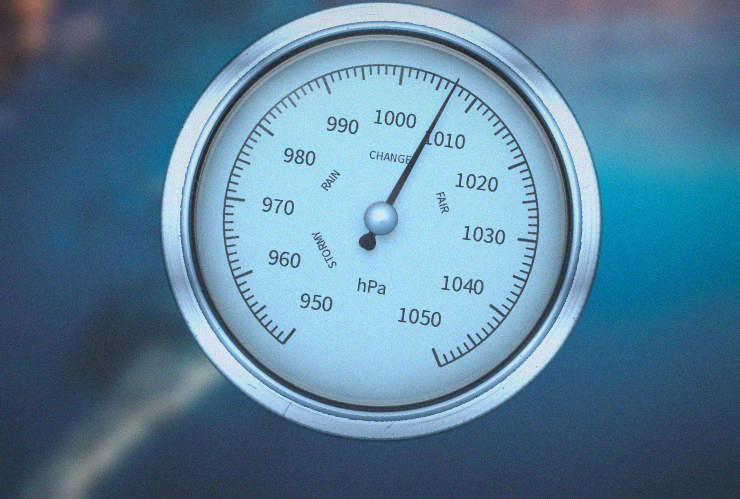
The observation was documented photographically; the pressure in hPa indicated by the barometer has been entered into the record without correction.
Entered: 1007 hPa
